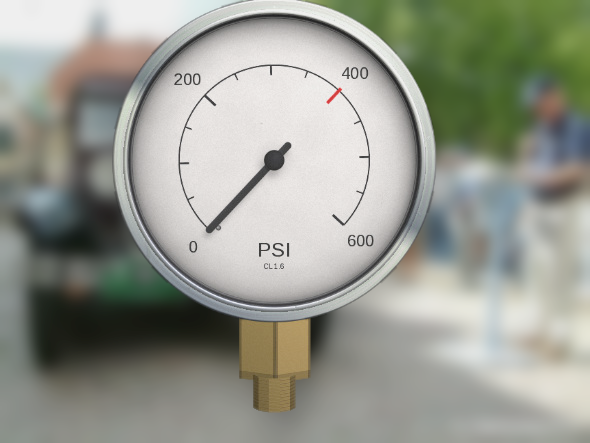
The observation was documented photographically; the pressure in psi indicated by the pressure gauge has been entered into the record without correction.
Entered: 0 psi
